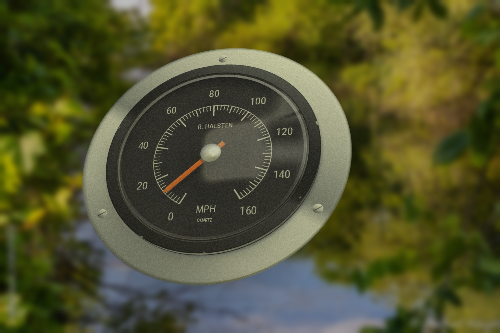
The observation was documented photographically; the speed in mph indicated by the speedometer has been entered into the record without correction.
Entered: 10 mph
